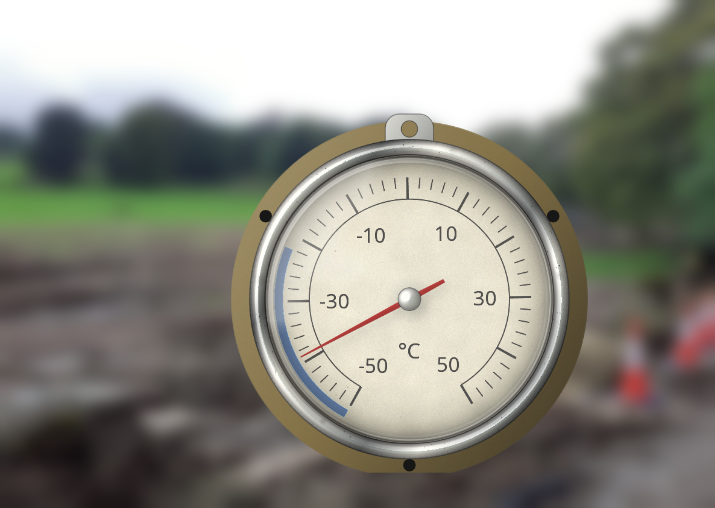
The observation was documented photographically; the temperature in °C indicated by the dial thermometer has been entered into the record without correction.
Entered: -39 °C
